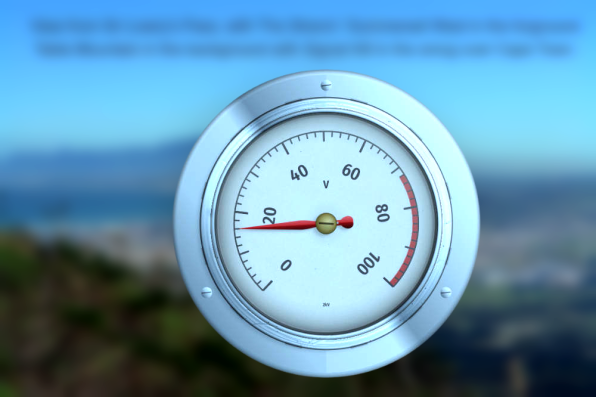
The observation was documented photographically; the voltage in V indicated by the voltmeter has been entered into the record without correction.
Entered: 16 V
